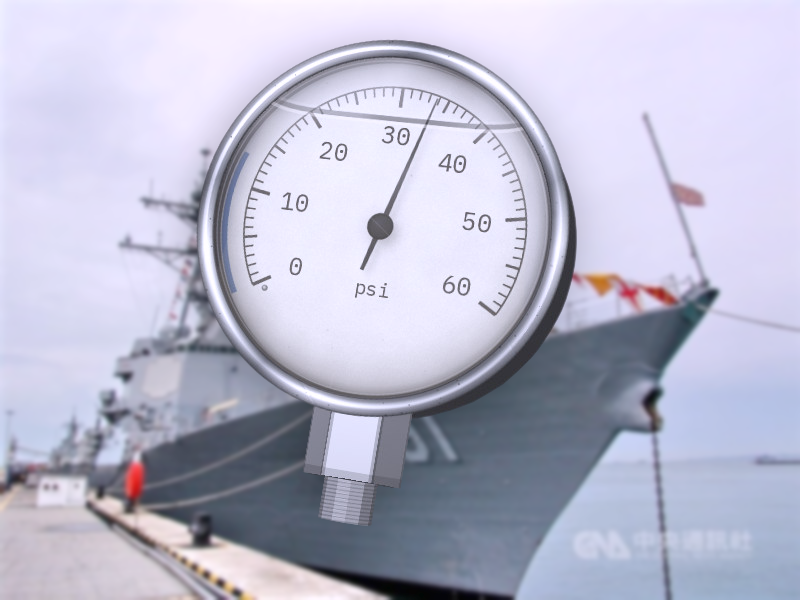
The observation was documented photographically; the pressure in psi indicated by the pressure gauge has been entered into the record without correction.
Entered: 34 psi
